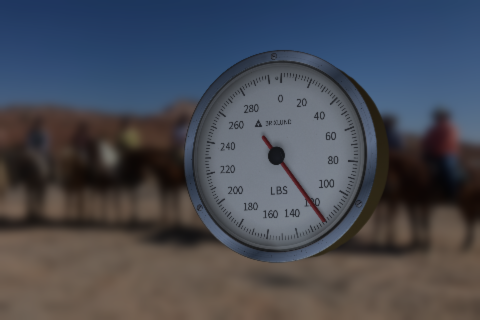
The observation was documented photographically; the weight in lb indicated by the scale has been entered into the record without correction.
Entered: 120 lb
